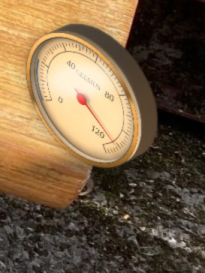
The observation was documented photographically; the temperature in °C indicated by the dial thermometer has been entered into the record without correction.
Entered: 110 °C
